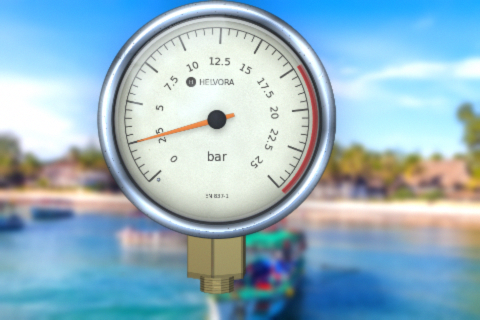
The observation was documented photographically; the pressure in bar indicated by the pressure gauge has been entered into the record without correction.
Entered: 2.5 bar
